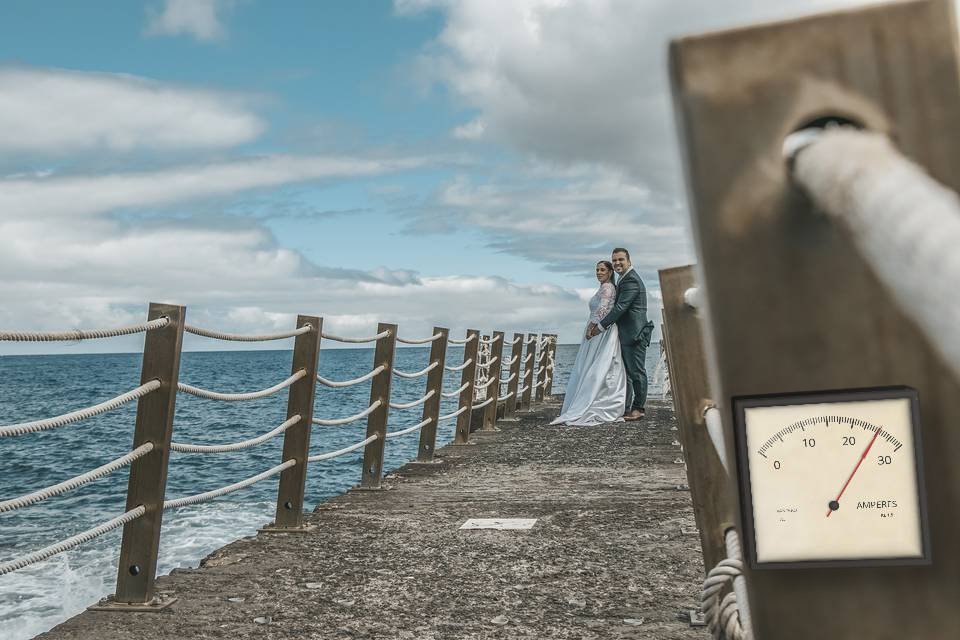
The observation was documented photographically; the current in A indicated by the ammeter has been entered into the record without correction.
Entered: 25 A
